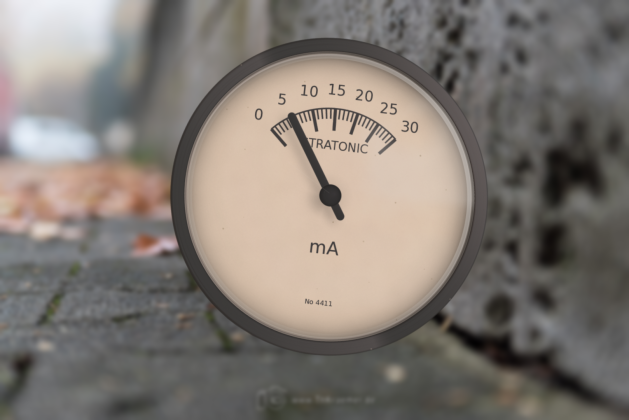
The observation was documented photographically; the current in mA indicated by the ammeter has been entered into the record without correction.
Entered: 5 mA
